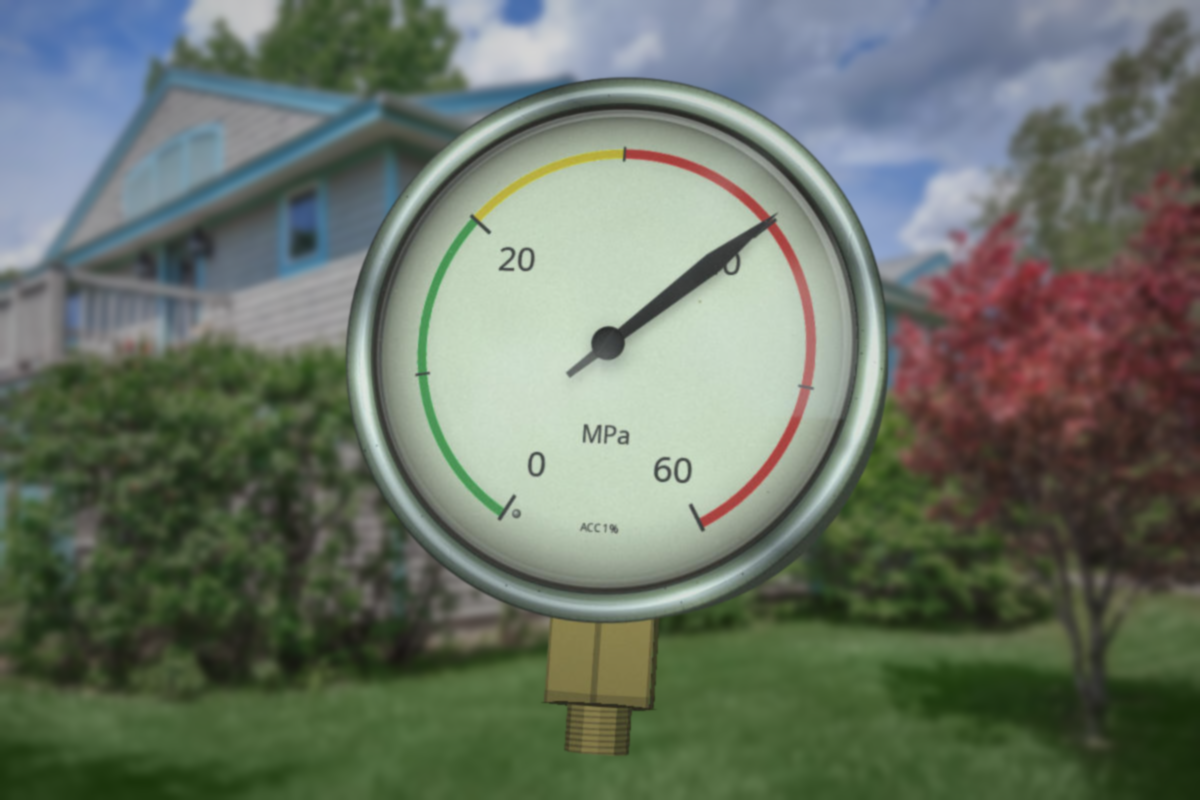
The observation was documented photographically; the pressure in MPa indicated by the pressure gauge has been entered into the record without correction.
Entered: 40 MPa
